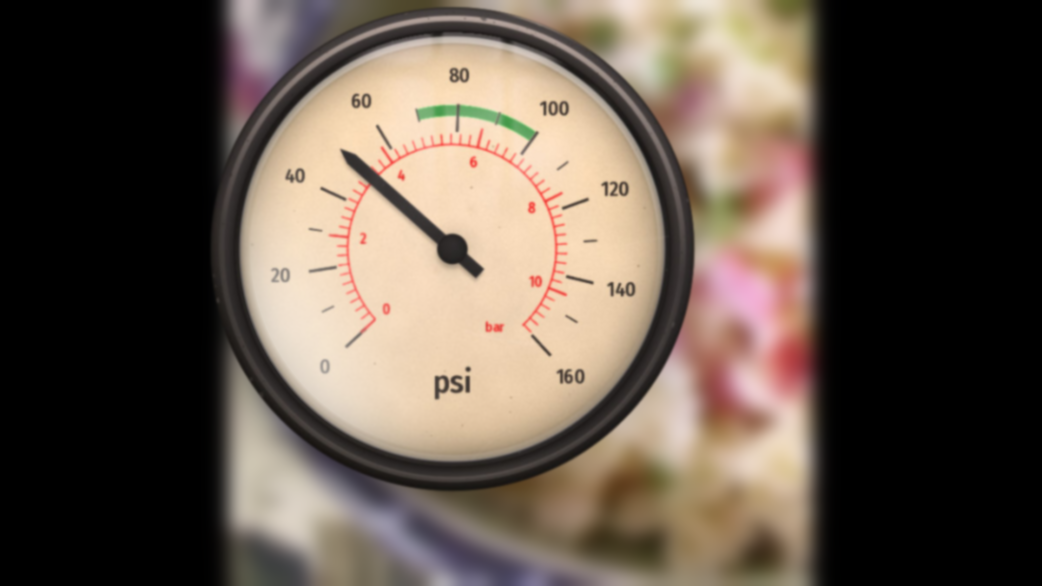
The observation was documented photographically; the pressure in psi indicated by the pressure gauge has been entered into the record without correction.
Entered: 50 psi
